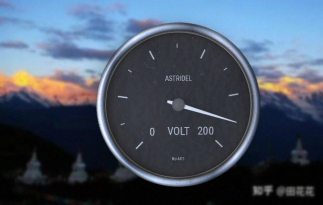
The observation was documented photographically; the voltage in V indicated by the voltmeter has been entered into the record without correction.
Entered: 180 V
